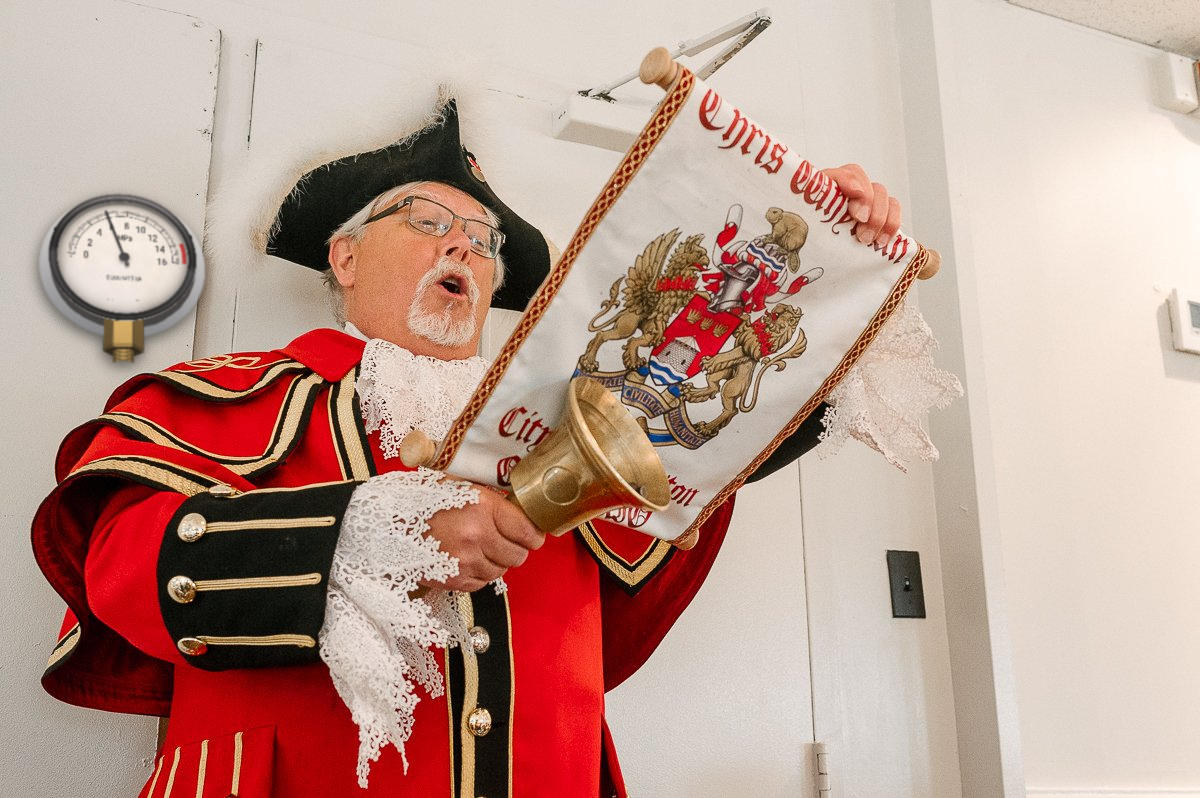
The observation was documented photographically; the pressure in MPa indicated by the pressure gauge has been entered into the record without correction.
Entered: 6 MPa
